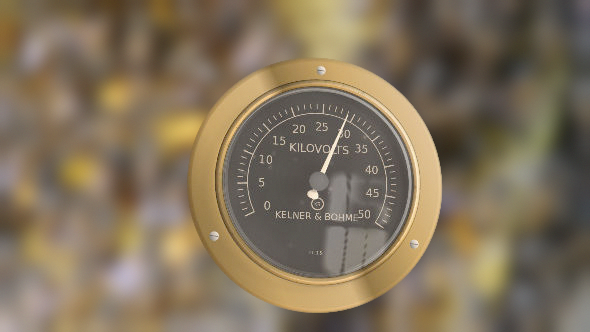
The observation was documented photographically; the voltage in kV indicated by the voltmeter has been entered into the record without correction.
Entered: 29 kV
